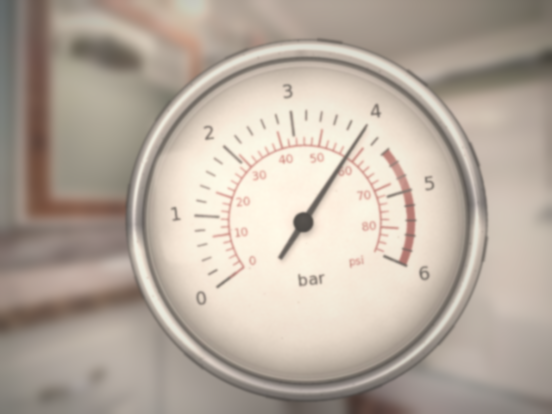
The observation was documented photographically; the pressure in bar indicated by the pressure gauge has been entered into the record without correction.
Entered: 4 bar
